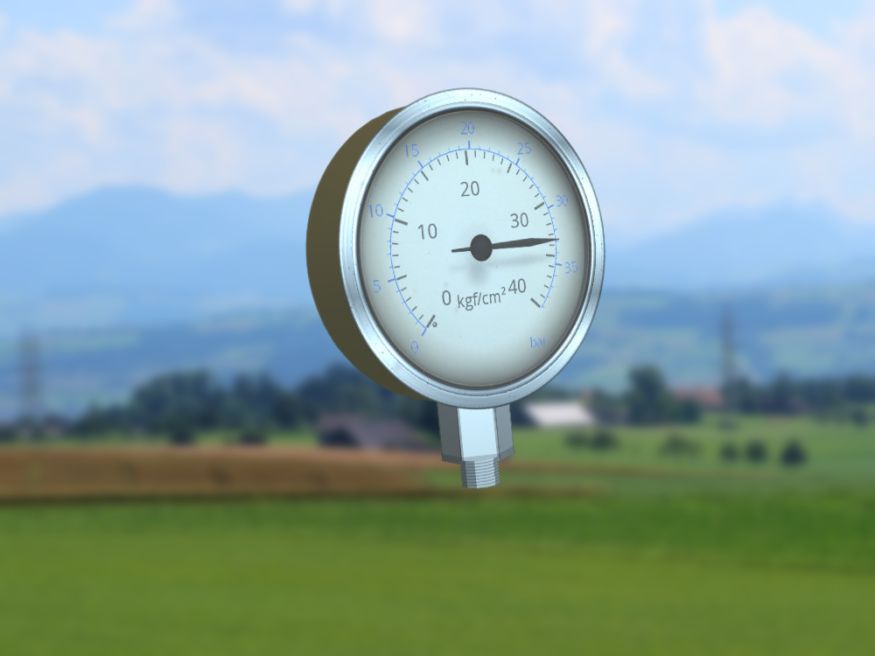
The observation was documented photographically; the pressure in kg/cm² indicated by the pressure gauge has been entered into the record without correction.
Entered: 33.5 kg/cm²
